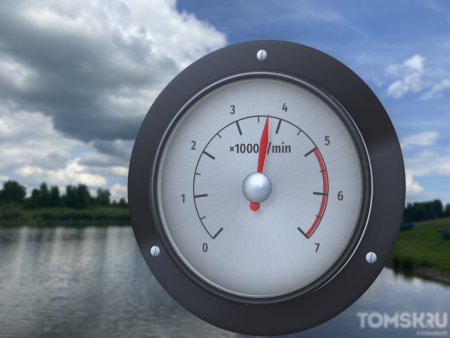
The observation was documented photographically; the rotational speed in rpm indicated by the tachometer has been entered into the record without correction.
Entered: 3750 rpm
